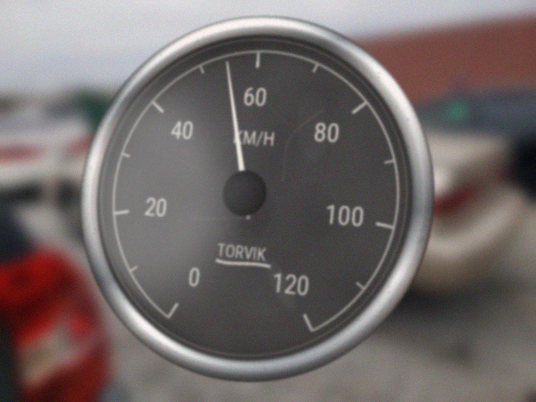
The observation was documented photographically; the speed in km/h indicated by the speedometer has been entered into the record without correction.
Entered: 55 km/h
